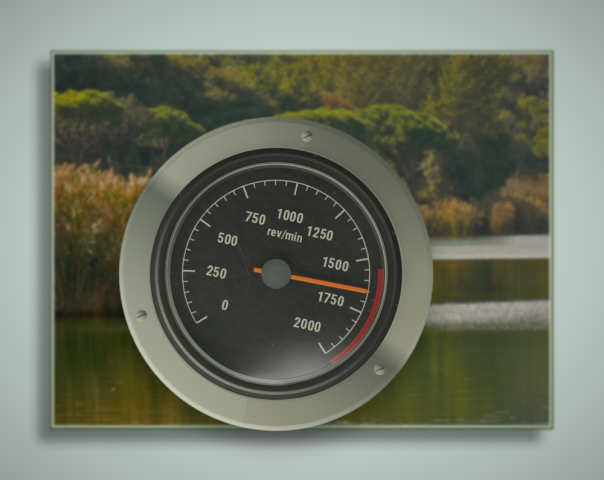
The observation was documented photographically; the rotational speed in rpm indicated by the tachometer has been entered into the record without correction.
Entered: 1650 rpm
